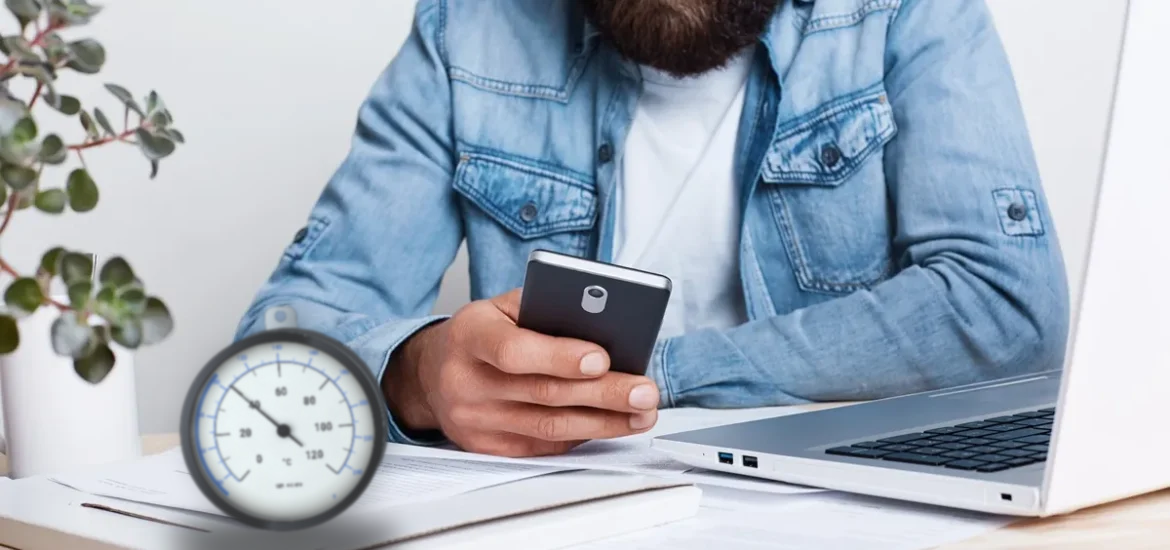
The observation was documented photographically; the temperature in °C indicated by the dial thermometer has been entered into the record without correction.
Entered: 40 °C
